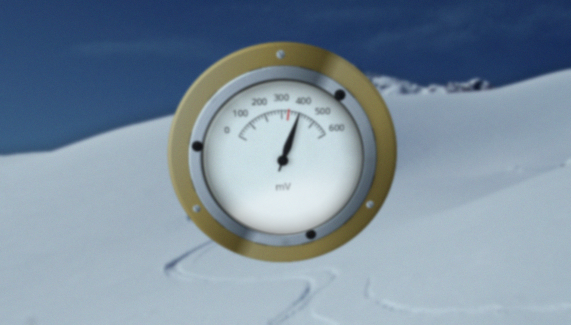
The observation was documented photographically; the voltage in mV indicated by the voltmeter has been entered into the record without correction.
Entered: 400 mV
